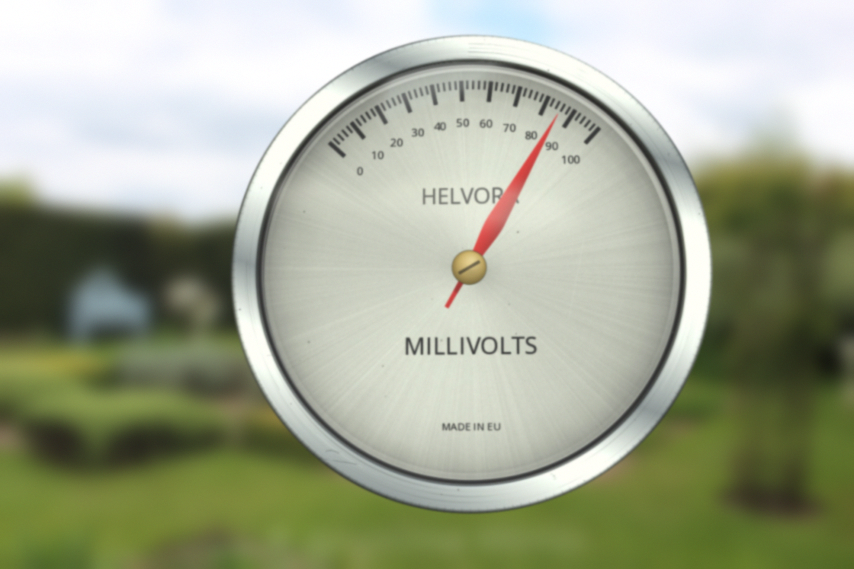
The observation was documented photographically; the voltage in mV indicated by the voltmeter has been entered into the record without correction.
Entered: 86 mV
